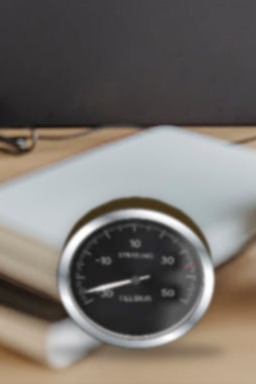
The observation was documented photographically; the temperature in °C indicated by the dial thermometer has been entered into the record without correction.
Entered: -25 °C
